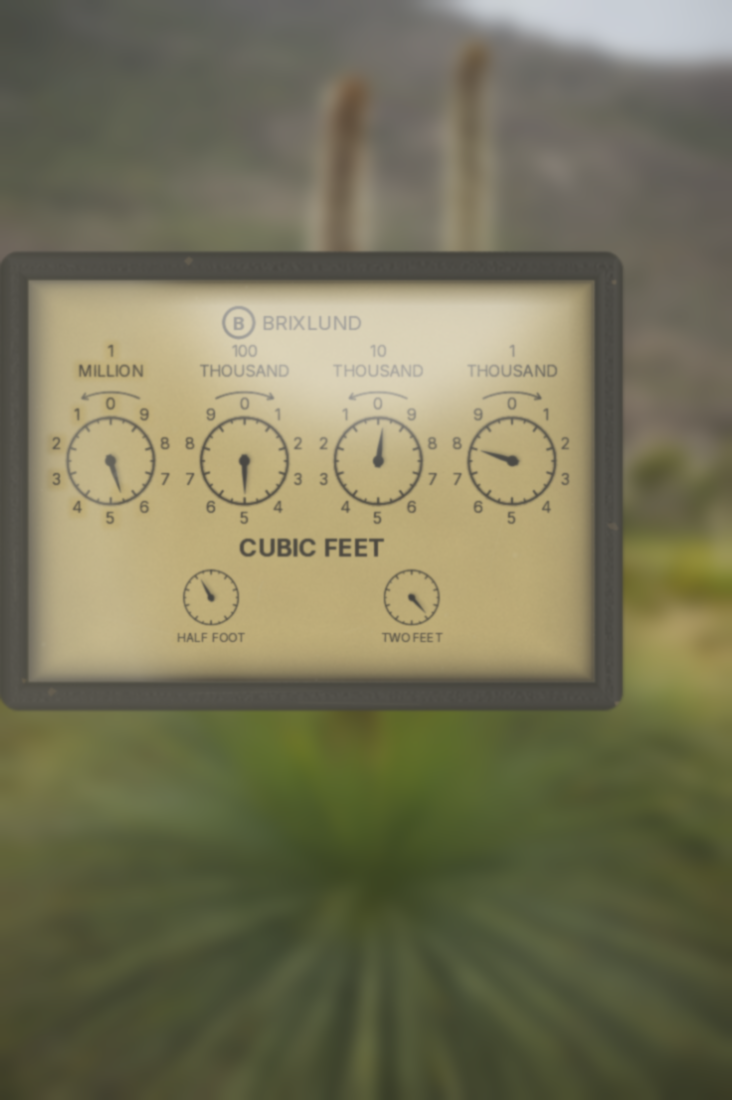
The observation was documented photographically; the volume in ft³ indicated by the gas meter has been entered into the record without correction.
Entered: 549800 ft³
